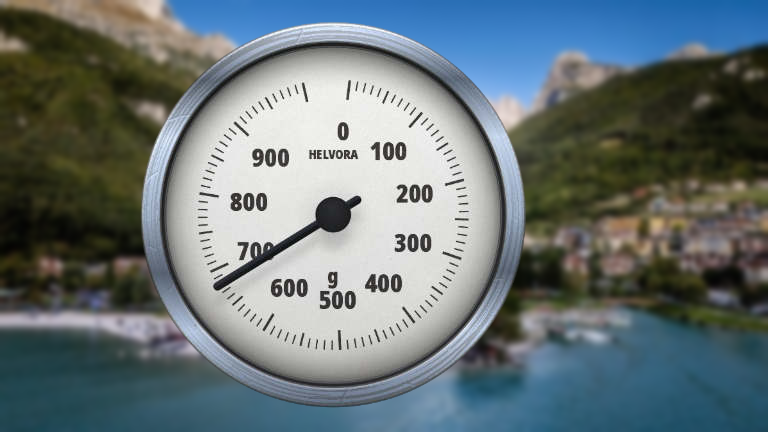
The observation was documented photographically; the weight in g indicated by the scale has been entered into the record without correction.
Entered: 680 g
